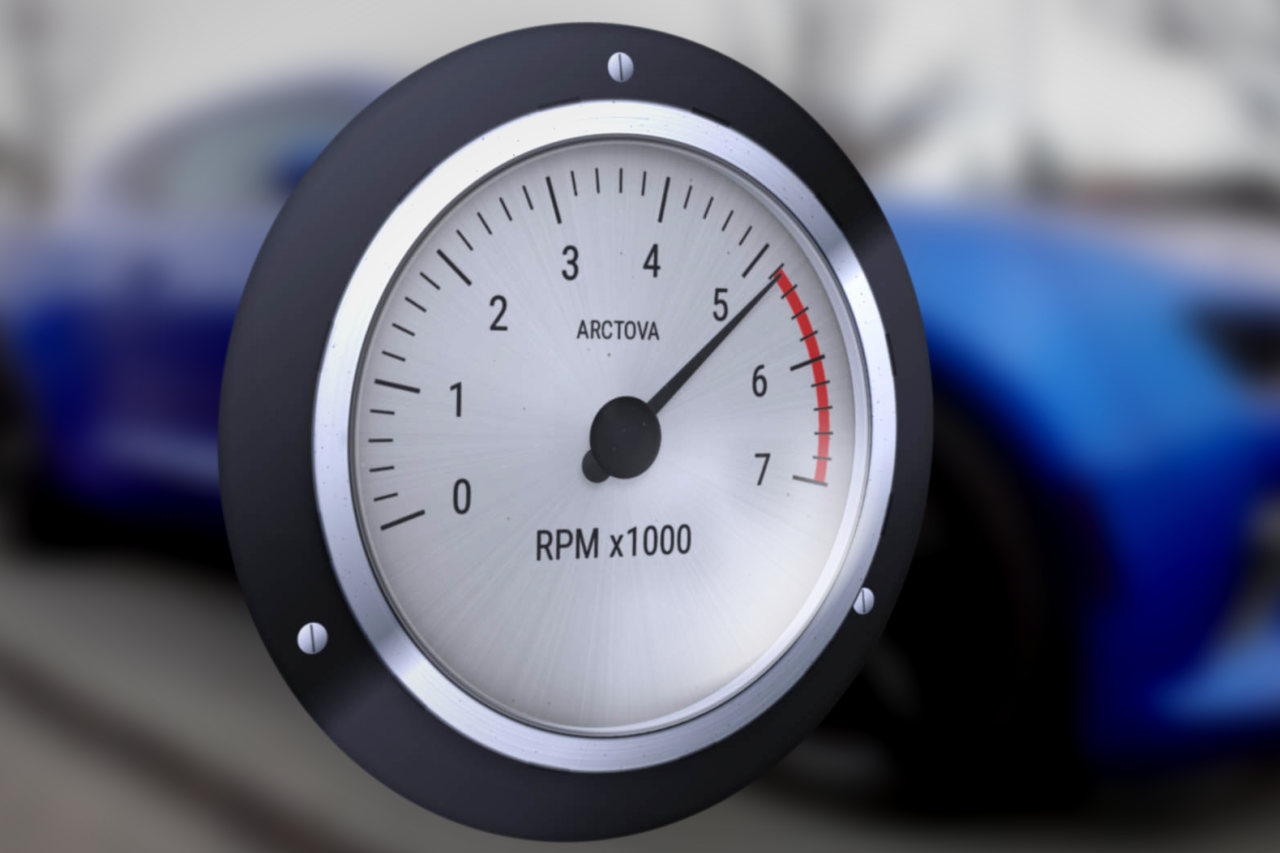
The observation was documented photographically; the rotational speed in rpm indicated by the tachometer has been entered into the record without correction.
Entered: 5200 rpm
